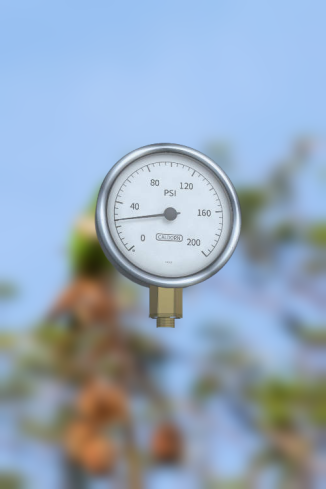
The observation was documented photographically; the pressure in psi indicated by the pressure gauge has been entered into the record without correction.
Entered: 25 psi
